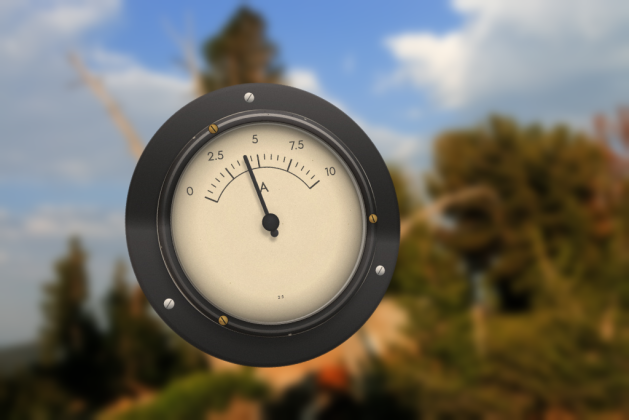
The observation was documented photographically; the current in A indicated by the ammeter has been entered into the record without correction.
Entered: 4 A
